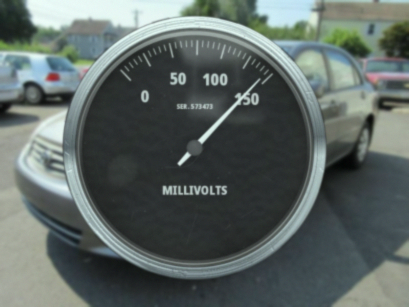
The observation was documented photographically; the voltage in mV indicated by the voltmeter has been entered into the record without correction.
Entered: 145 mV
